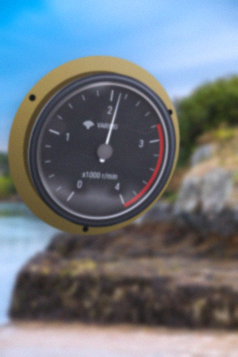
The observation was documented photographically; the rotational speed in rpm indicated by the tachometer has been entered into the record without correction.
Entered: 2100 rpm
